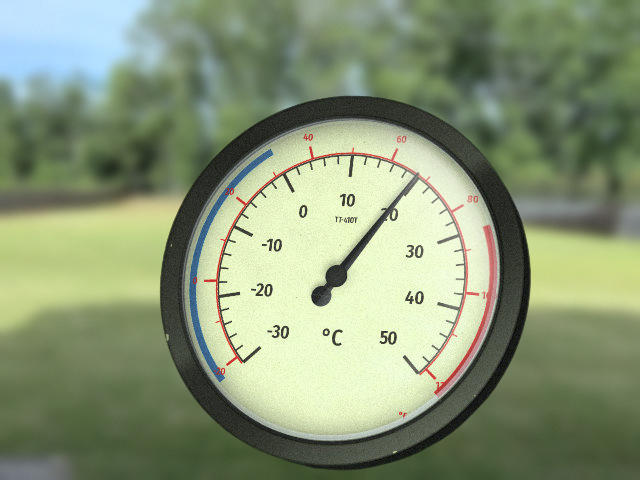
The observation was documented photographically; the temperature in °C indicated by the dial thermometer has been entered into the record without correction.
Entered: 20 °C
